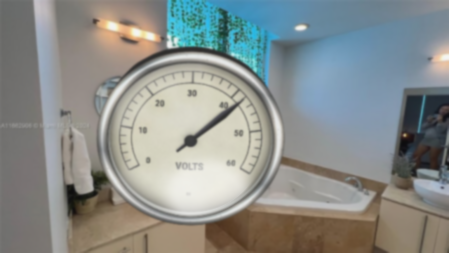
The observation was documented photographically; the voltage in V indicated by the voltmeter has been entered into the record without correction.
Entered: 42 V
